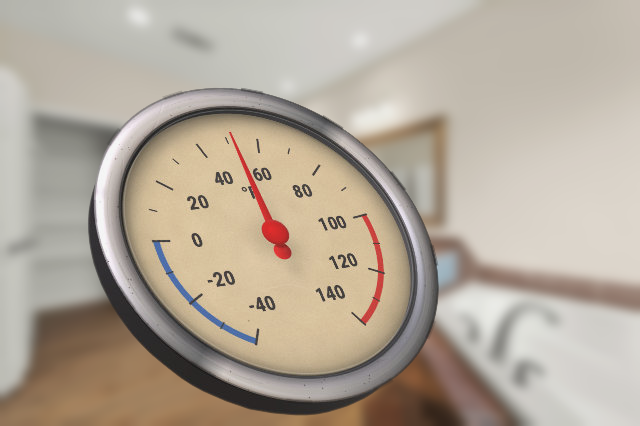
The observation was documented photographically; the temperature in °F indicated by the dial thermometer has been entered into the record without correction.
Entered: 50 °F
